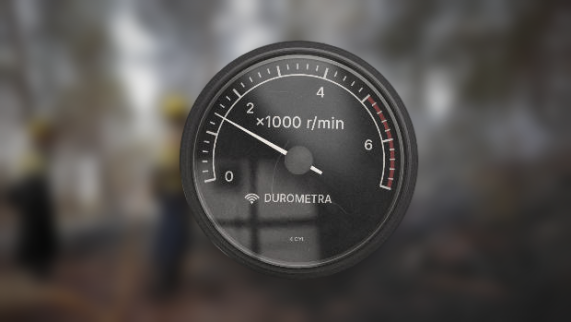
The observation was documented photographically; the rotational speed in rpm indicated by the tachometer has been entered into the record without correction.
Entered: 1400 rpm
